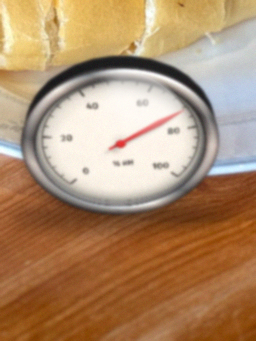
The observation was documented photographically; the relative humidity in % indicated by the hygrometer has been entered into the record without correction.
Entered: 72 %
